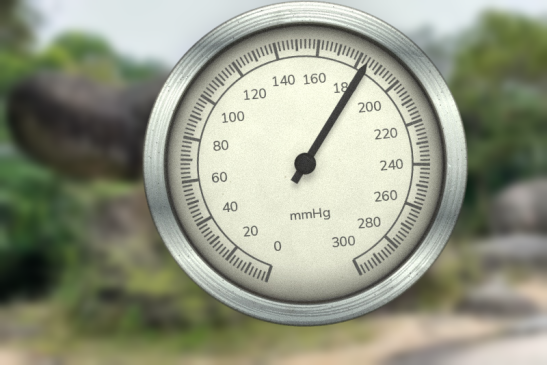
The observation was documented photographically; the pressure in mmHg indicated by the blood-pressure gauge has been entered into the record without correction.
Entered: 184 mmHg
